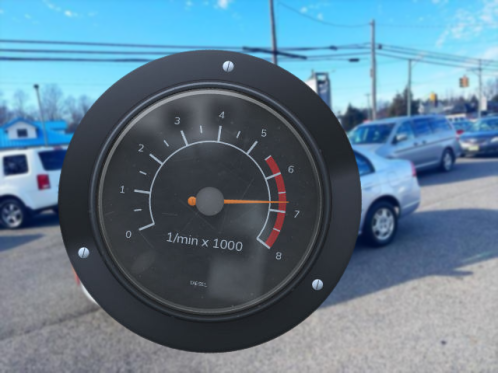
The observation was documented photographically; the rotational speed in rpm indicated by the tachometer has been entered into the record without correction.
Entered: 6750 rpm
